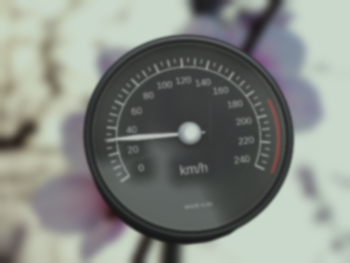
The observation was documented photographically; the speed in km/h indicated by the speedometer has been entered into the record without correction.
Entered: 30 km/h
